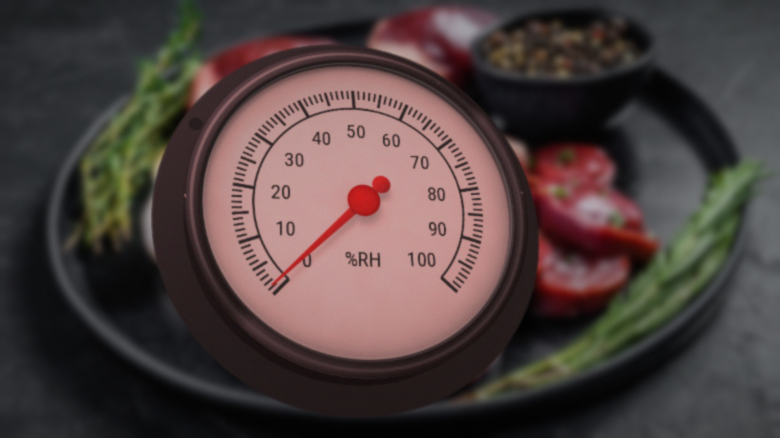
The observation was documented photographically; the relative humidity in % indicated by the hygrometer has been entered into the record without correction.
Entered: 1 %
